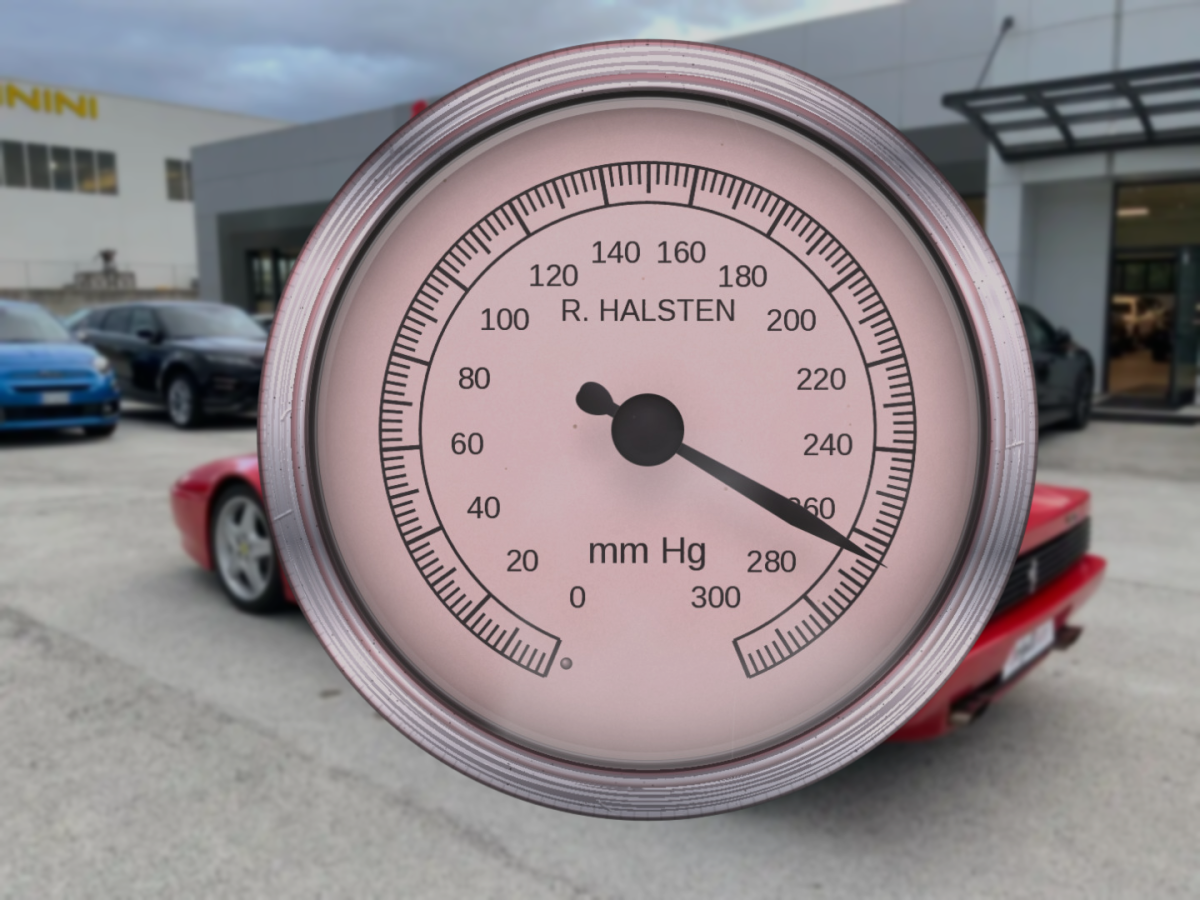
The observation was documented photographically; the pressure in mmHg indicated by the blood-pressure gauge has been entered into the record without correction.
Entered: 264 mmHg
